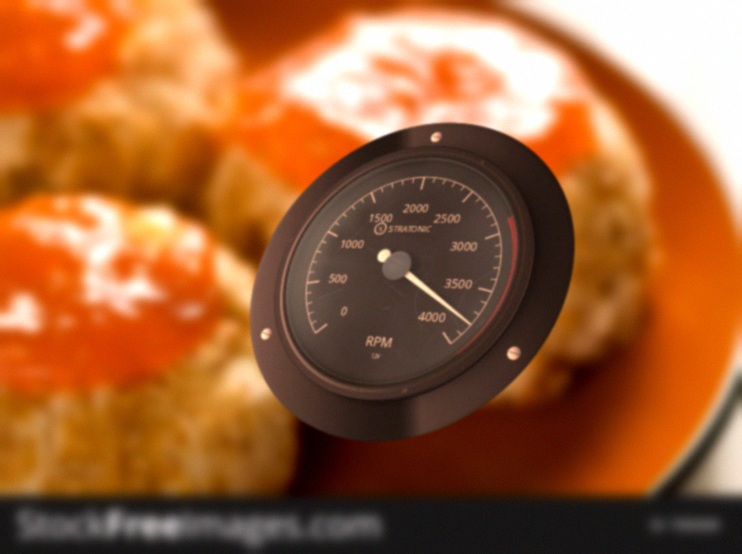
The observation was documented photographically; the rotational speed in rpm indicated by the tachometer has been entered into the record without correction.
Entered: 3800 rpm
